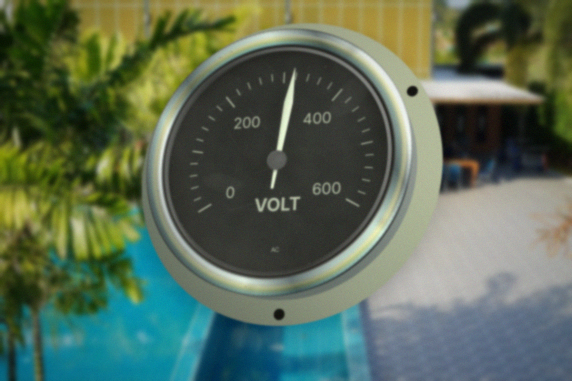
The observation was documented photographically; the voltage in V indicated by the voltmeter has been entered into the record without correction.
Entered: 320 V
